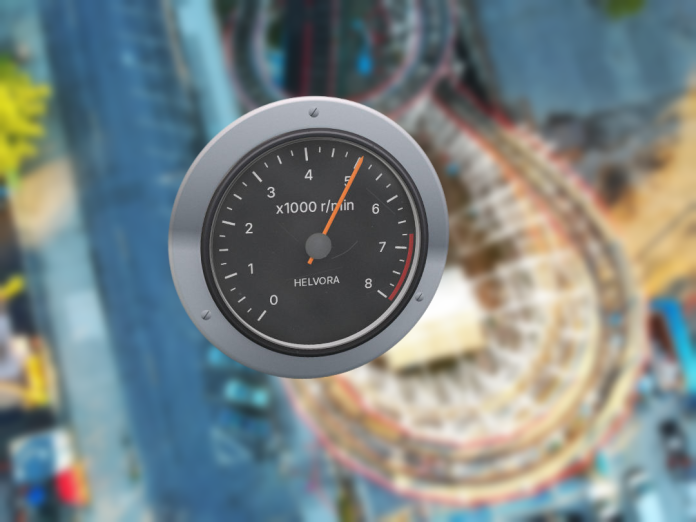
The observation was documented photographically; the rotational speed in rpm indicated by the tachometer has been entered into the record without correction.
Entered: 5000 rpm
